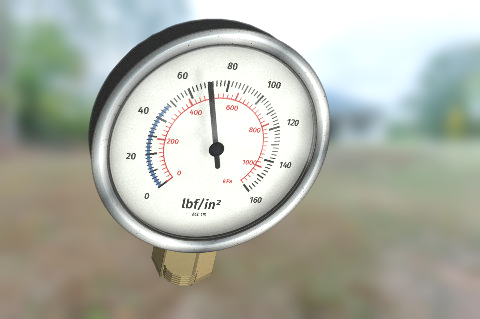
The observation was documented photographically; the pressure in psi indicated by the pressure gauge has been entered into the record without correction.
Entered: 70 psi
